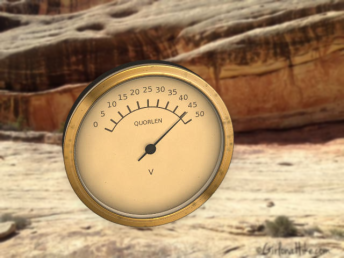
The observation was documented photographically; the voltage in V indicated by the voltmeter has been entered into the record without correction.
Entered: 45 V
